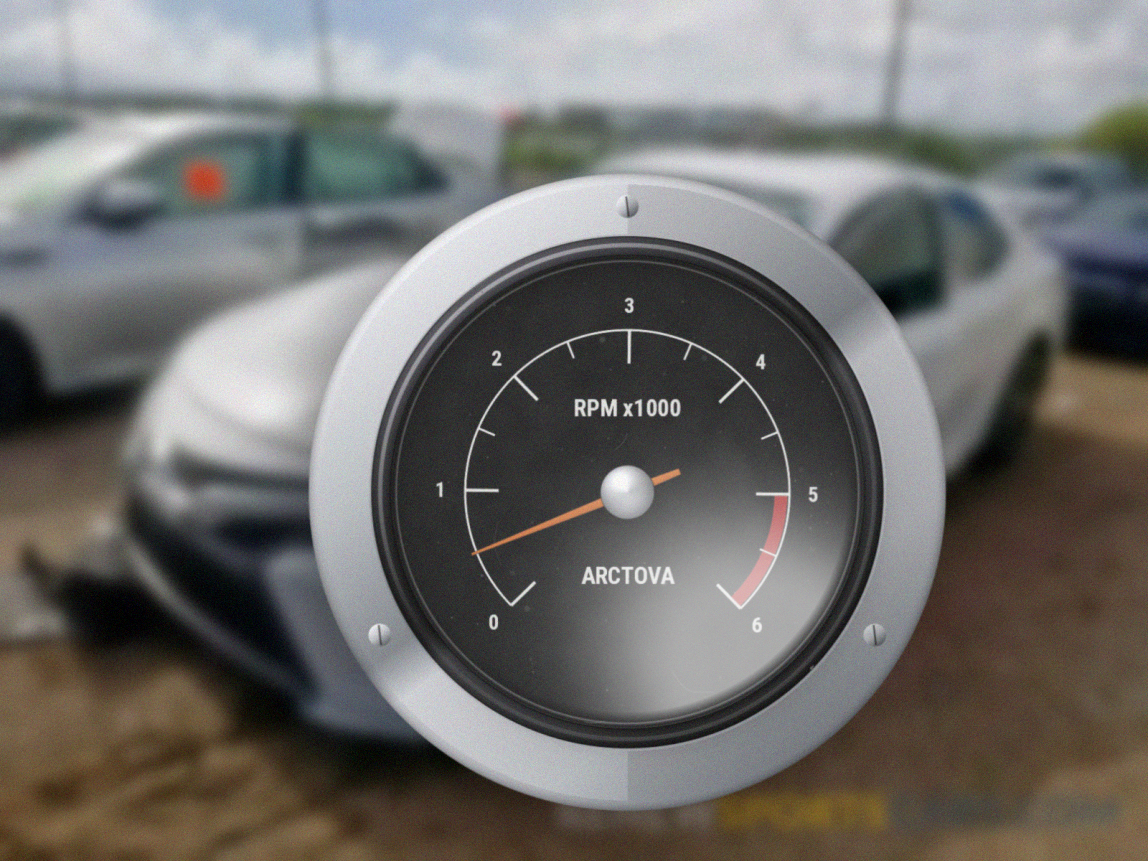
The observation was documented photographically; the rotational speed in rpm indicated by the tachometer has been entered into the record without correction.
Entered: 500 rpm
